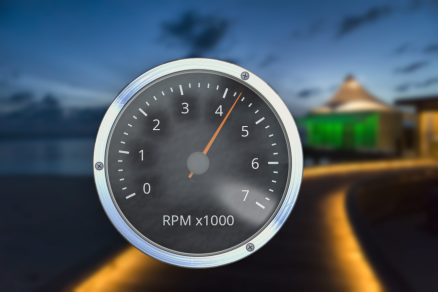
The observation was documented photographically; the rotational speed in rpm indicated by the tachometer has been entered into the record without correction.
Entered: 4300 rpm
